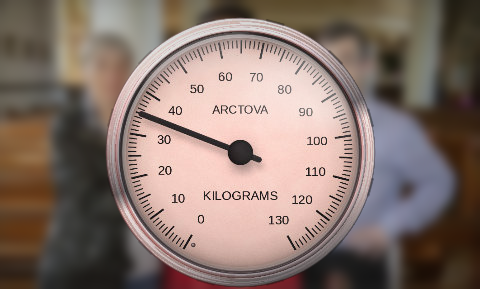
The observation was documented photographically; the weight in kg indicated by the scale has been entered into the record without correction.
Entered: 35 kg
